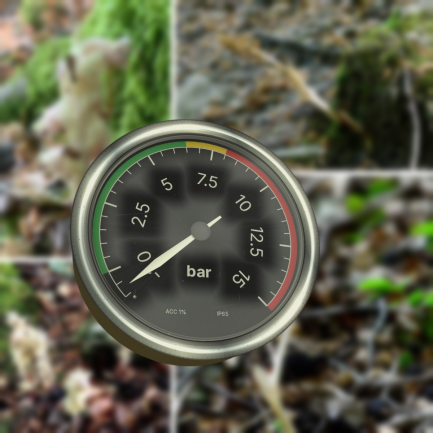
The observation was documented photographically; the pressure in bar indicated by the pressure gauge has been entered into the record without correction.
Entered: -0.75 bar
